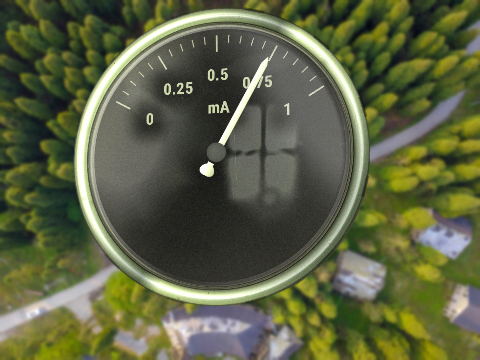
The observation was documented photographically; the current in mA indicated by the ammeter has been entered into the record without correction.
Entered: 0.75 mA
